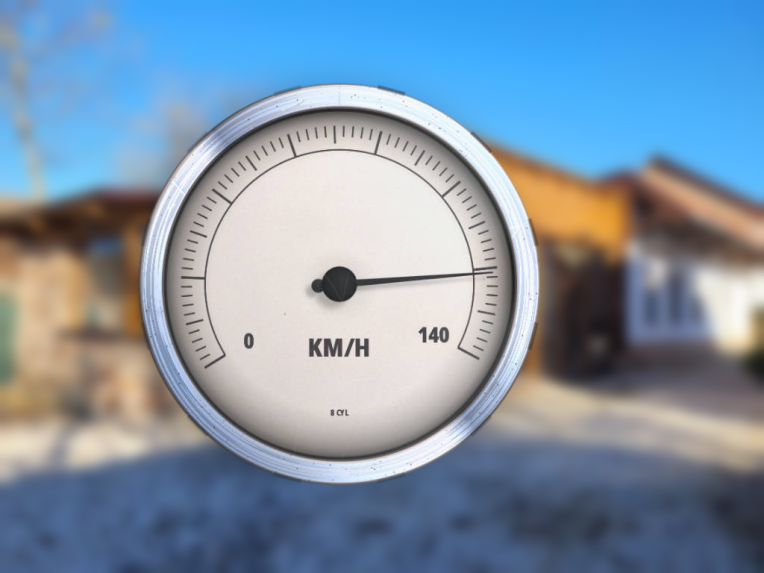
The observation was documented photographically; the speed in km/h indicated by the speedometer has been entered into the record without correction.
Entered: 121 km/h
